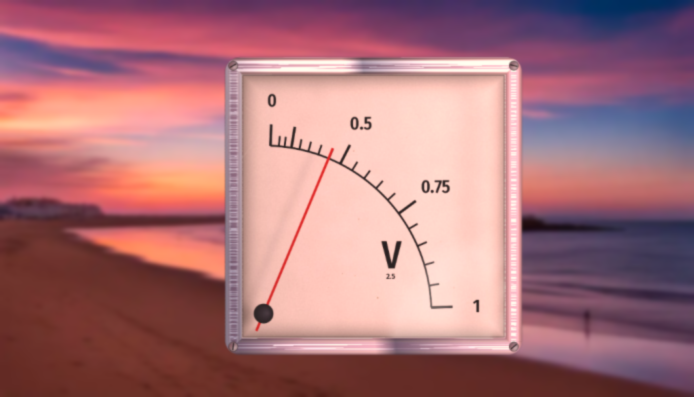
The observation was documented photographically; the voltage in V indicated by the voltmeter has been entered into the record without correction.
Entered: 0.45 V
